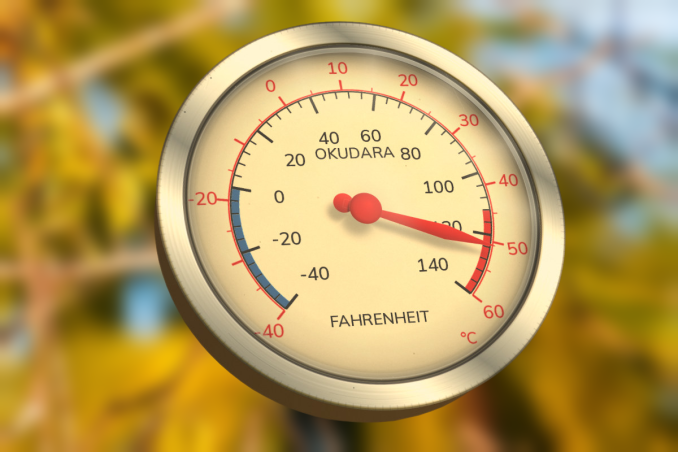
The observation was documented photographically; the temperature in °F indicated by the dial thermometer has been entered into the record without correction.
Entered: 124 °F
